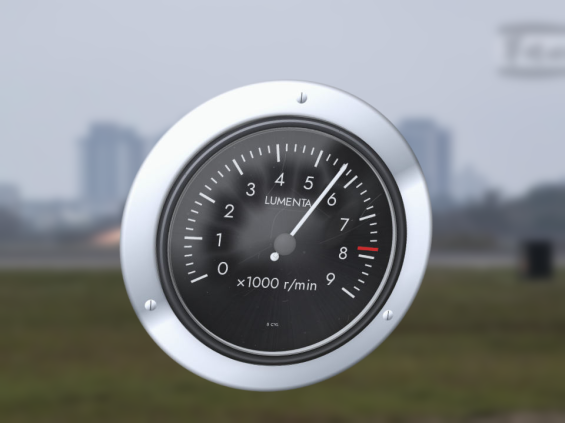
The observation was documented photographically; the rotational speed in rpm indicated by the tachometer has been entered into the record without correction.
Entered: 5600 rpm
